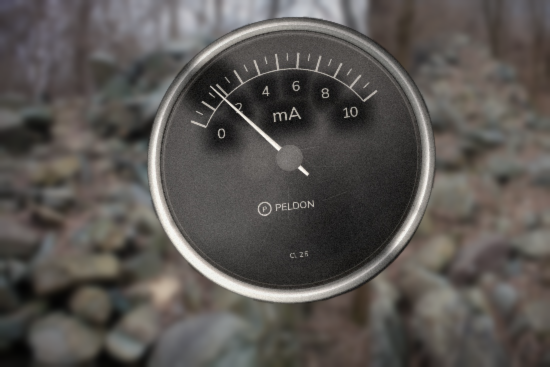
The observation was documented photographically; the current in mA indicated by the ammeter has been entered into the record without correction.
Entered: 1.75 mA
